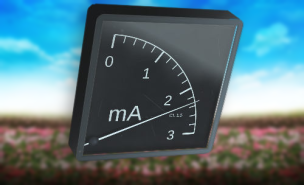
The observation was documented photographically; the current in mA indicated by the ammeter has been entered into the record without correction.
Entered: 2.3 mA
